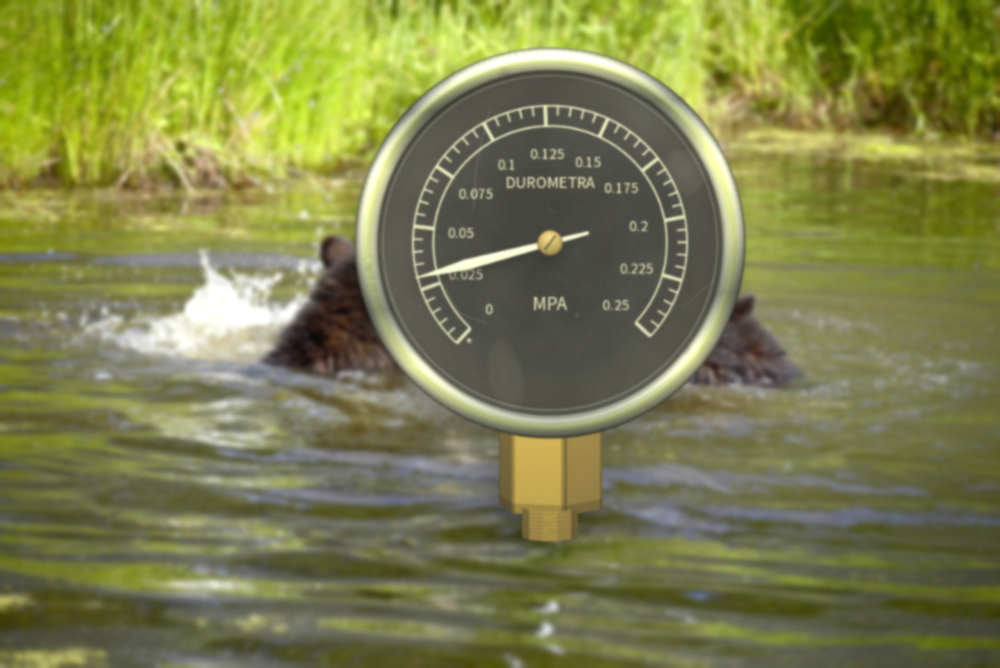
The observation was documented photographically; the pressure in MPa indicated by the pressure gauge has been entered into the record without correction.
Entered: 0.03 MPa
